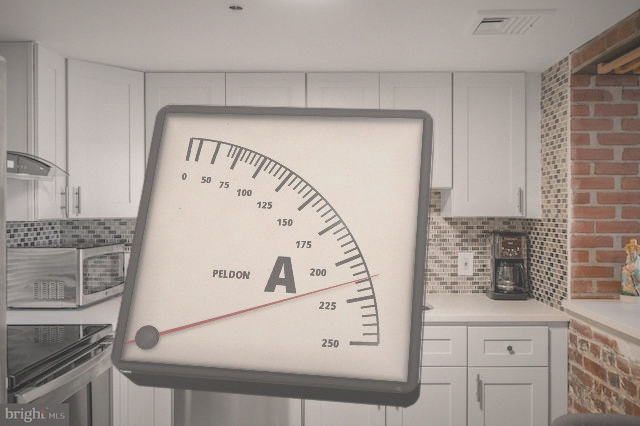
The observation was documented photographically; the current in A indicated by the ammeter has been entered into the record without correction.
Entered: 215 A
